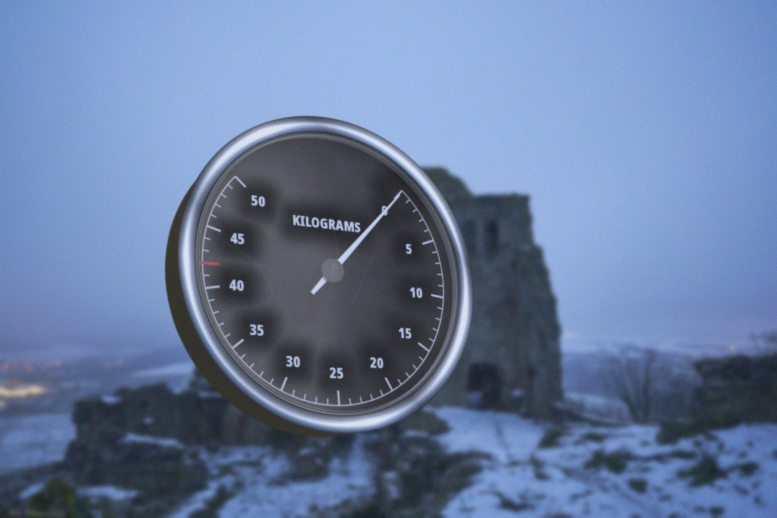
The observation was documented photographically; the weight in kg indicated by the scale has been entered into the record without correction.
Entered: 0 kg
